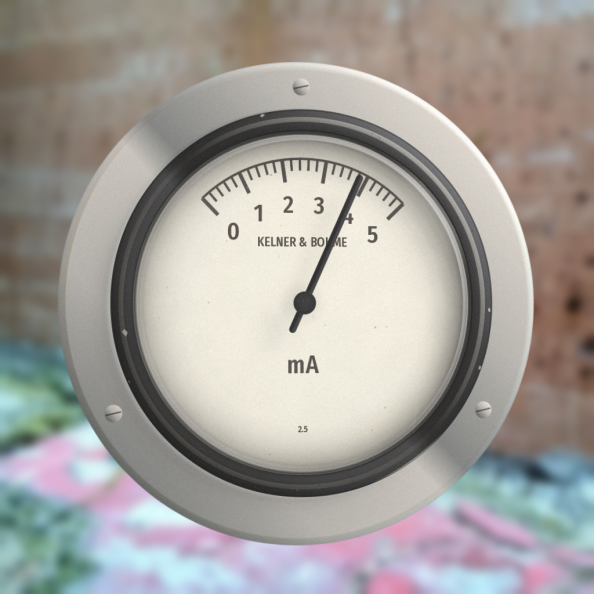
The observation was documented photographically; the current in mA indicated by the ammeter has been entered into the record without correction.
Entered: 3.8 mA
